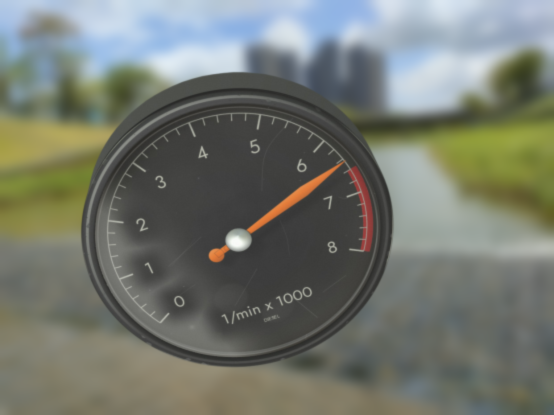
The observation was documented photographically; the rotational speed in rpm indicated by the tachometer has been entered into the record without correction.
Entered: 6400 rpm
